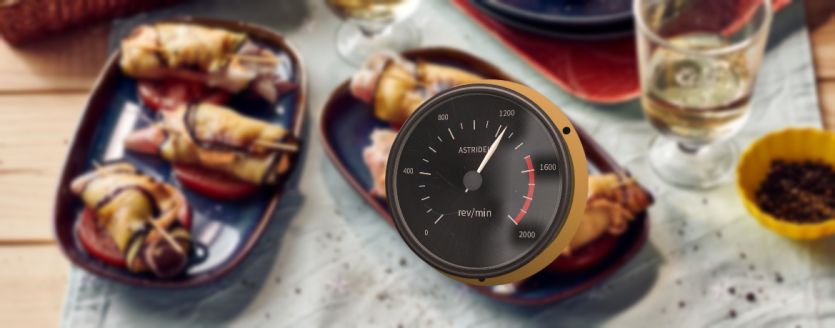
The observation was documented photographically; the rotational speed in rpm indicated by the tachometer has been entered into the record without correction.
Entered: 1250 rpm
